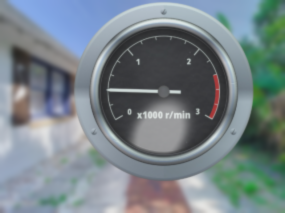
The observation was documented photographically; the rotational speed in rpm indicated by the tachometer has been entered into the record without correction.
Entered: 400 rpm
